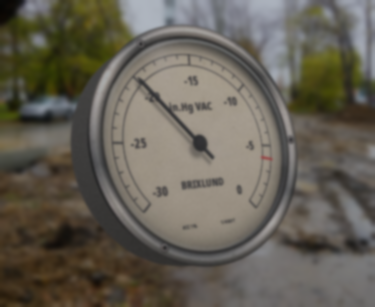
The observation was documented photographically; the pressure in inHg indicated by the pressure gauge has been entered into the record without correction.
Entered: -20 inHg
